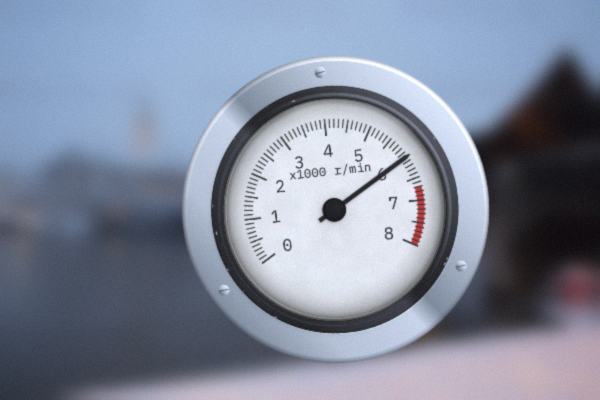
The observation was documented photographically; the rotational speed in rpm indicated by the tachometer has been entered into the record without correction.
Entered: 6000 rpm
